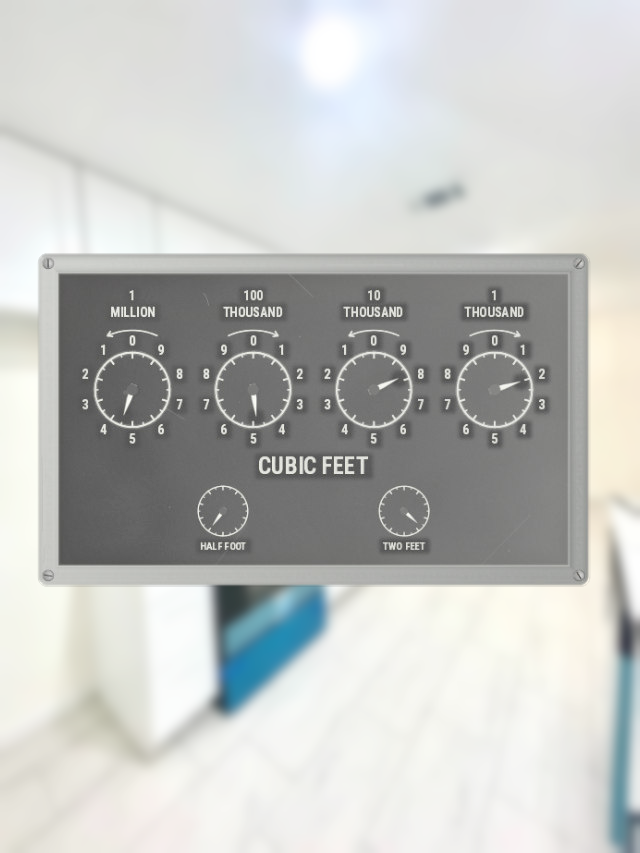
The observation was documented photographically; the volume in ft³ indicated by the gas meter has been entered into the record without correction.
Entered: 448200 ft³
